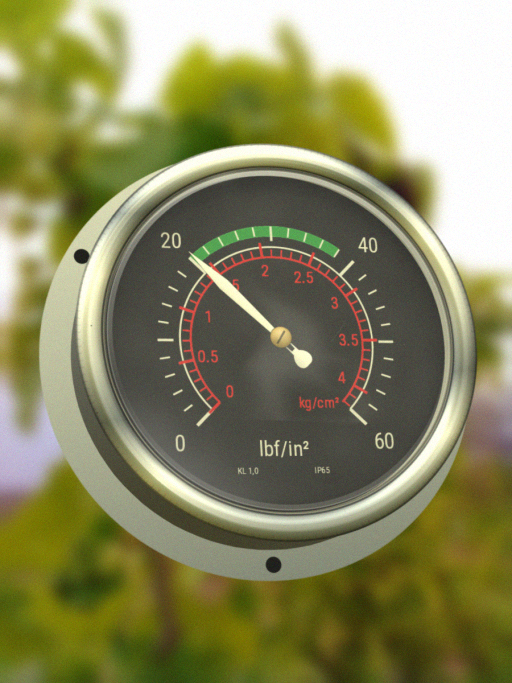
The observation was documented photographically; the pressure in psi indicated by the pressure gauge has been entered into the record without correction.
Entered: 20 psi
